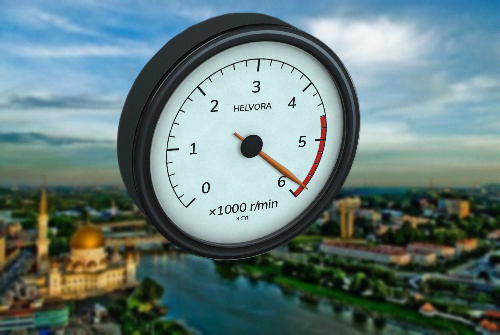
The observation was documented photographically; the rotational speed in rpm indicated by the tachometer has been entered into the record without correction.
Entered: 5800 rpm
